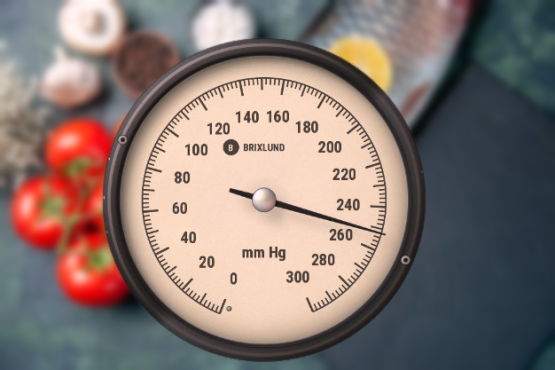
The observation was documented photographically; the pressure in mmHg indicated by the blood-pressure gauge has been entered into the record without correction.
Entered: 252 mmHg
